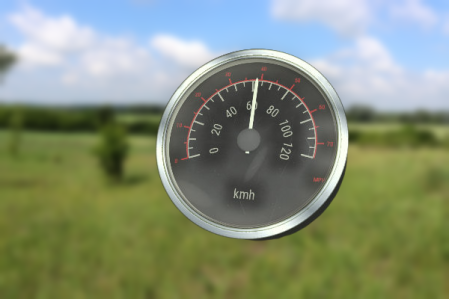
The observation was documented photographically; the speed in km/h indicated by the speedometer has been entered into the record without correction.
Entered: 62.5 km/h
